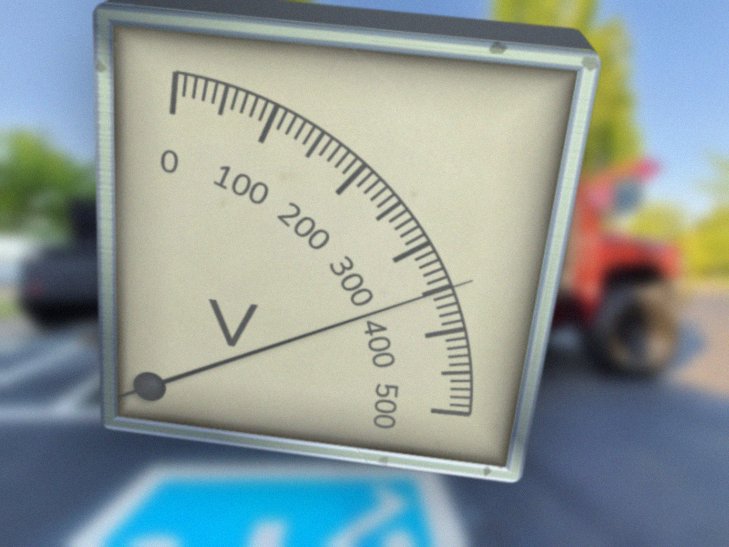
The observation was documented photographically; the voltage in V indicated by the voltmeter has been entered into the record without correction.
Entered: 350 V
